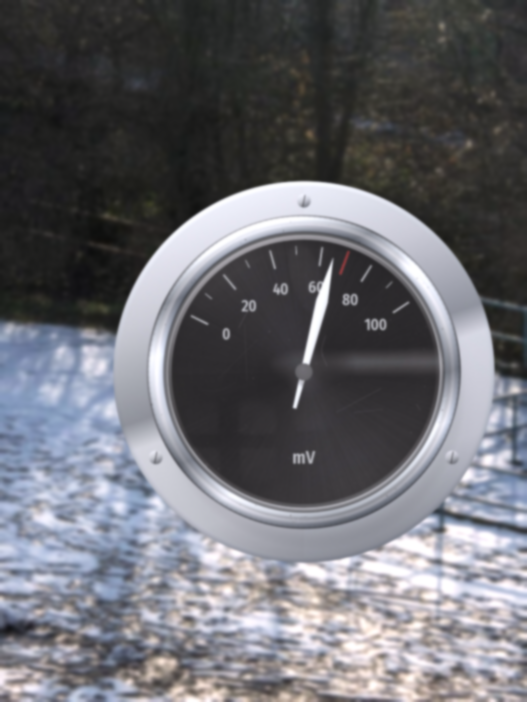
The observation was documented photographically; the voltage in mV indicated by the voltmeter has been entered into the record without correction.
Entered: 65 mV
